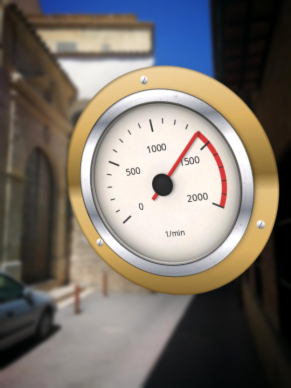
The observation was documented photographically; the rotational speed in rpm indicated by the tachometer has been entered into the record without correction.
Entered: 1400 rpm
